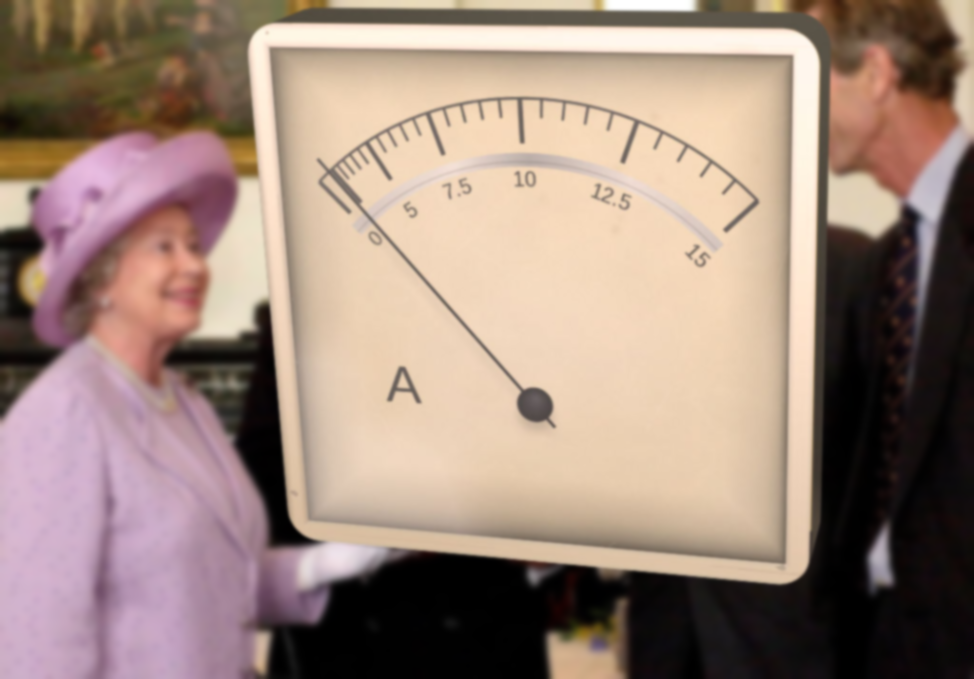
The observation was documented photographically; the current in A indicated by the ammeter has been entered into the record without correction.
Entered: 2.5 A
